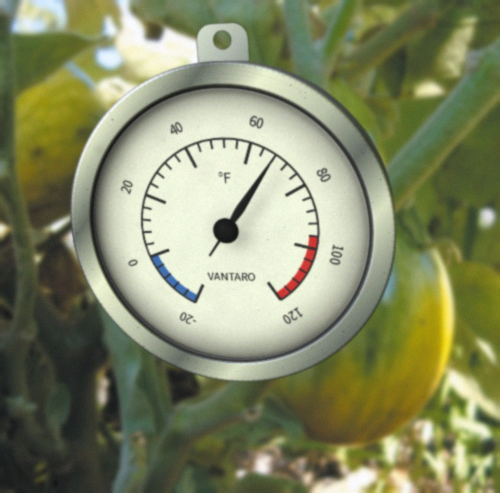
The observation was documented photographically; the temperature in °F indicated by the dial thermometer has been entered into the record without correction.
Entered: 68 °F
